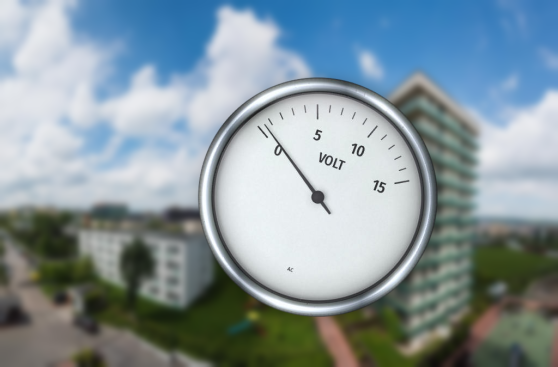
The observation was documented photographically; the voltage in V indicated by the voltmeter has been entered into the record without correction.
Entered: 0.5 V
